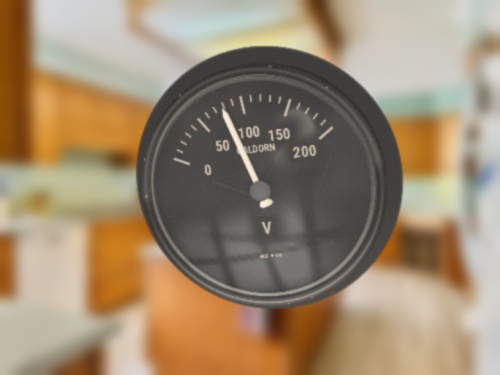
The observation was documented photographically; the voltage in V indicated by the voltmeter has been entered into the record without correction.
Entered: 80 V
